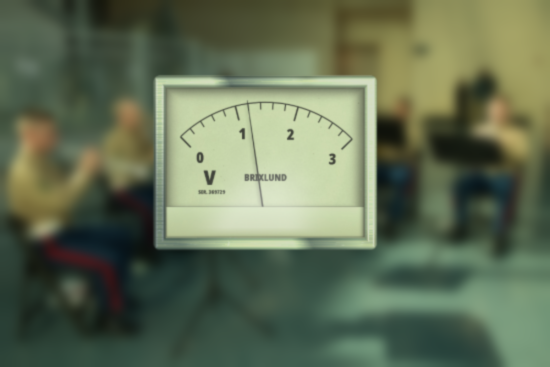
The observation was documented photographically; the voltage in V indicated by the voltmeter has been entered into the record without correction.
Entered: 1.2 V
